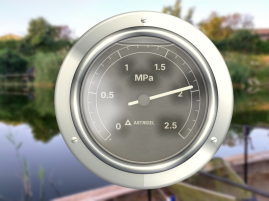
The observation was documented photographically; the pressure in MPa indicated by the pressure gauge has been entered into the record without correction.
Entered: 1.95 MPa
